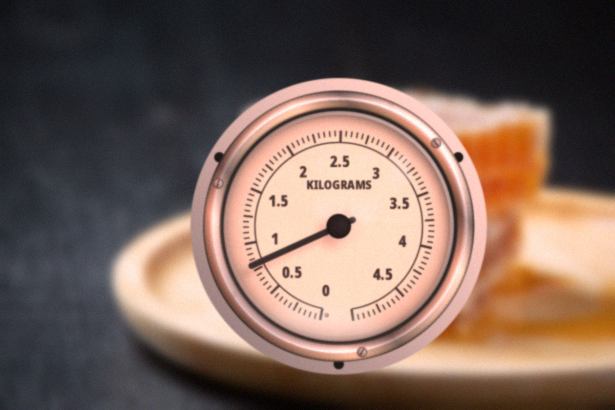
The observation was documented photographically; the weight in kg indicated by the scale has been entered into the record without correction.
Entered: 0.8 kg
